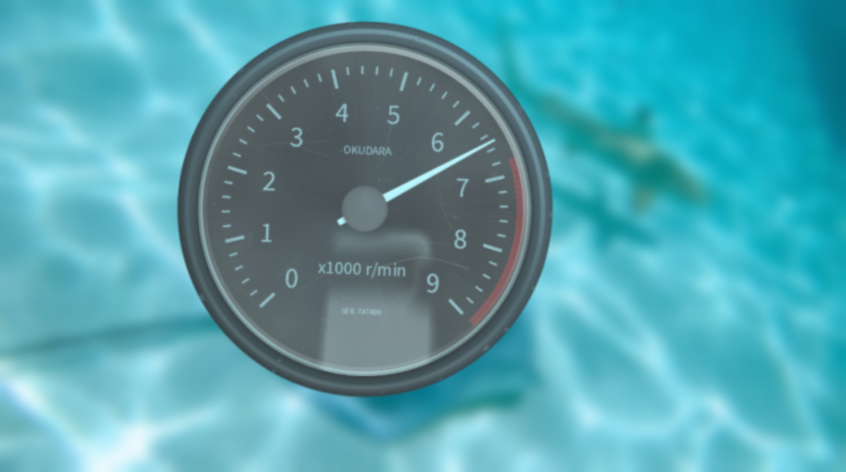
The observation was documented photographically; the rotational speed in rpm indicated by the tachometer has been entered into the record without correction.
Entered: 6500 rpm
